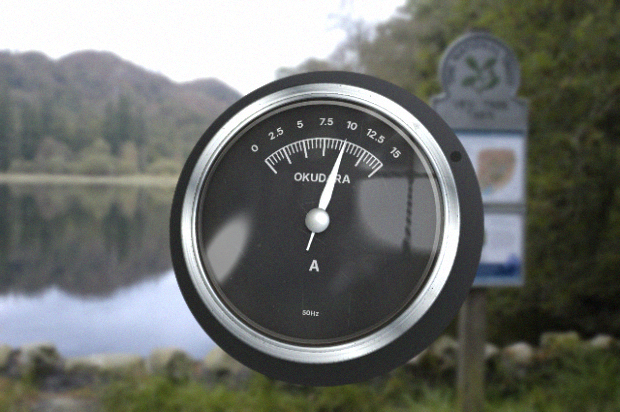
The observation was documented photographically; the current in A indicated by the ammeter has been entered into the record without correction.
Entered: 10 A
